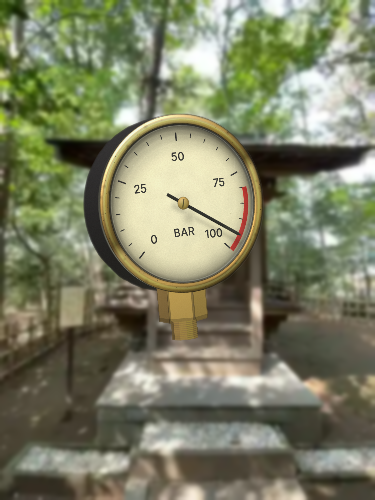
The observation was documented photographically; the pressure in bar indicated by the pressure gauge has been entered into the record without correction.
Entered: 95 bar
